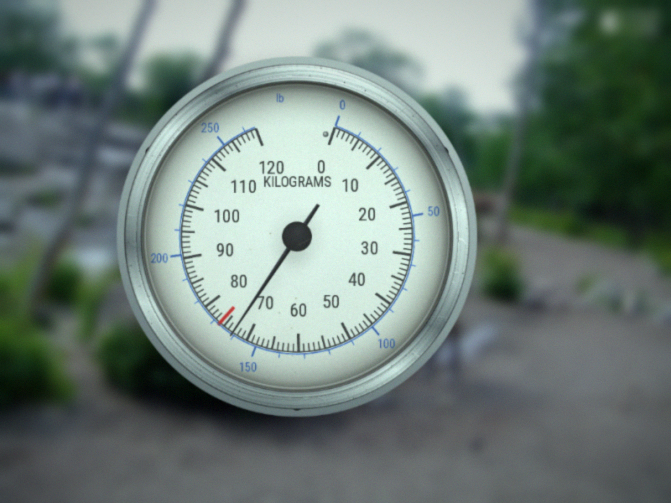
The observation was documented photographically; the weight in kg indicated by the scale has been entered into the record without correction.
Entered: 73 kg
